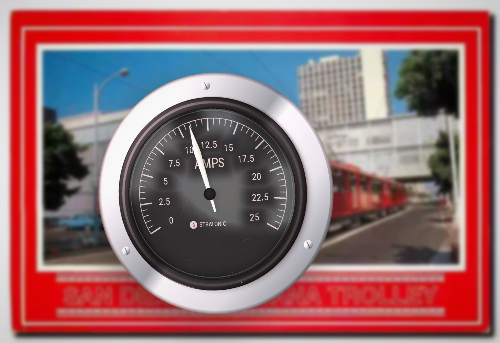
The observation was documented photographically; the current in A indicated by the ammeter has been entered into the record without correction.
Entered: 11 A
